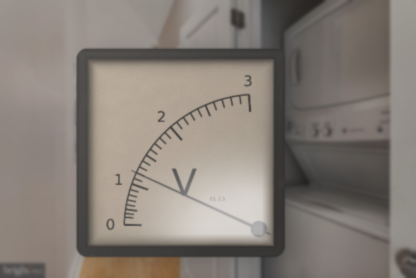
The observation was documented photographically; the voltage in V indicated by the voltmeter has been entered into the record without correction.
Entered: 1.2 V
